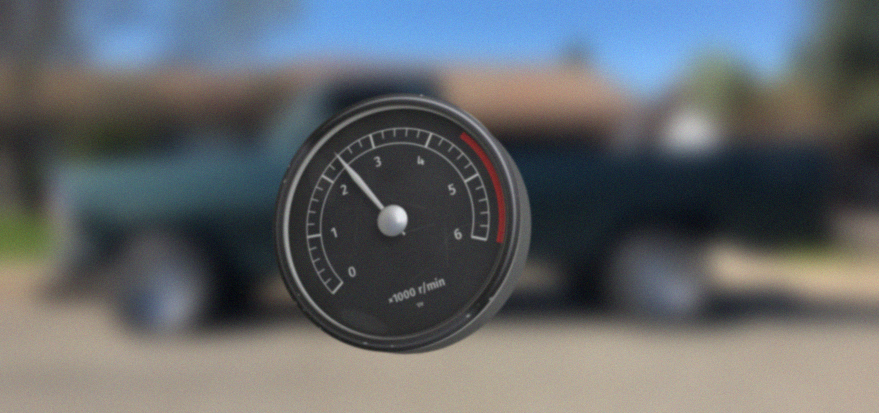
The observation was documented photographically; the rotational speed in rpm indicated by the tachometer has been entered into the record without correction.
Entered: 2400 rpm
